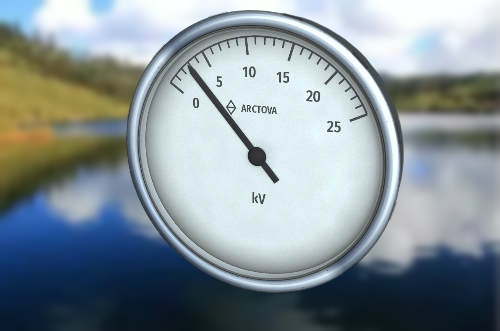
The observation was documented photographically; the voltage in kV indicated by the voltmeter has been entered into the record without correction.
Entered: 3 kV
